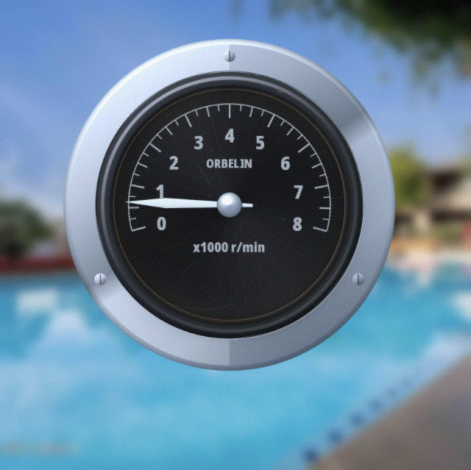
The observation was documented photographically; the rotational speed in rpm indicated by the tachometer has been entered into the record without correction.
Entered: 625 rpm
